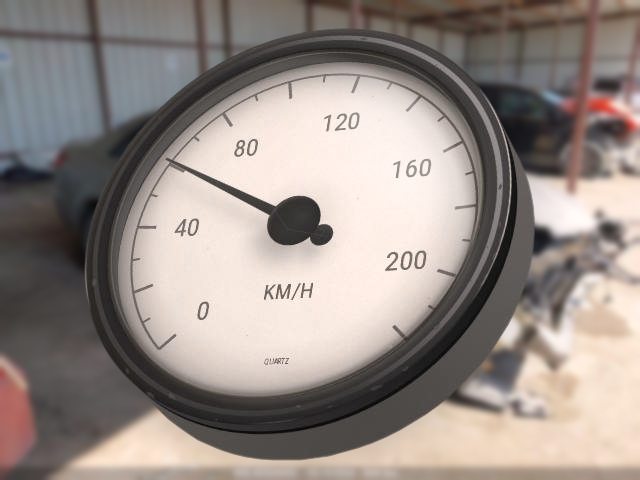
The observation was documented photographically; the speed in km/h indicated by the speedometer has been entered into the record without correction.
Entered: 60 km/h
